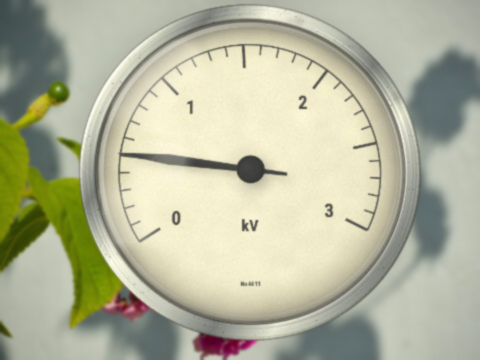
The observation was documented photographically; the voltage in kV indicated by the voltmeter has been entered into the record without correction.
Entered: 0.5 kV
